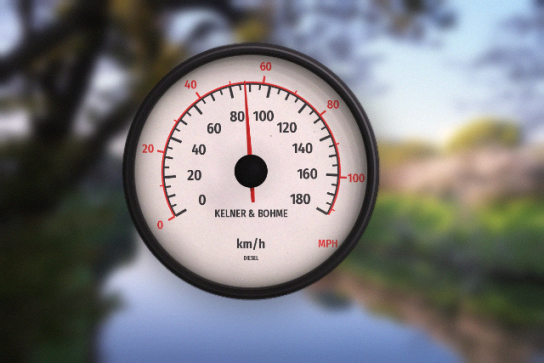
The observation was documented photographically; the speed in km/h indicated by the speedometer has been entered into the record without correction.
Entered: 87.5 km/h
